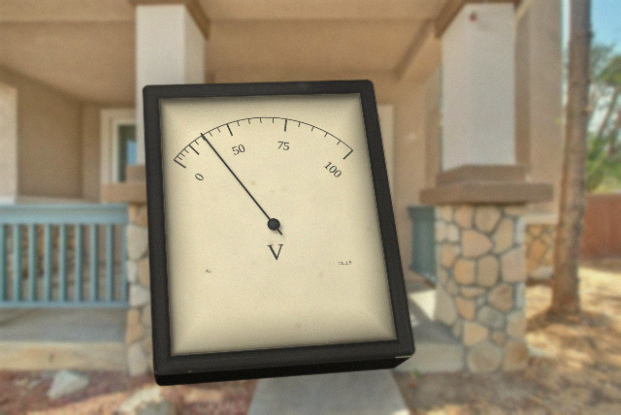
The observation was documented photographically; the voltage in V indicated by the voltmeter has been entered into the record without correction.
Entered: 35 V
